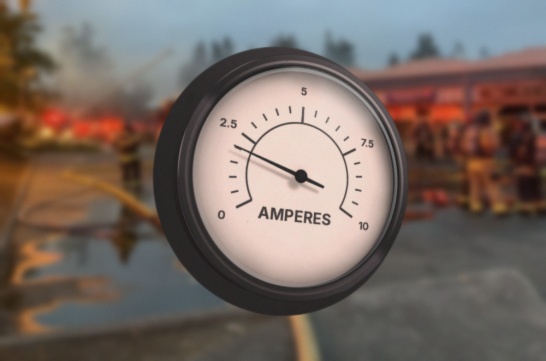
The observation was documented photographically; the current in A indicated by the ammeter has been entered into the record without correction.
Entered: 2 A
